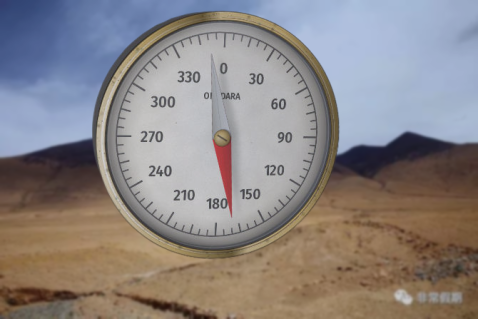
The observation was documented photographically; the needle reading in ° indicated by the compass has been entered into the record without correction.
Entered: 170 °
